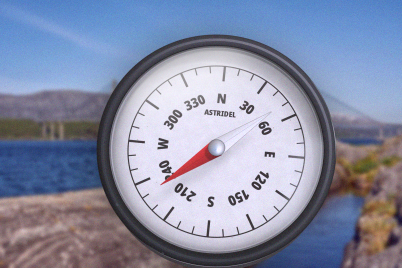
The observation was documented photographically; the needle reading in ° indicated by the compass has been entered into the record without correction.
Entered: 230 °
